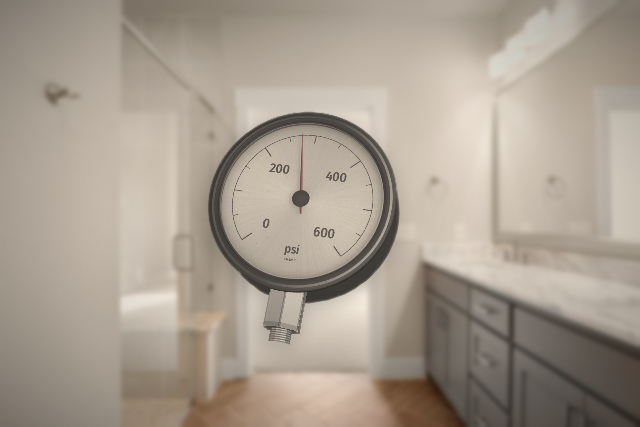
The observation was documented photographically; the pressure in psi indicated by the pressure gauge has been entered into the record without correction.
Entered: 275 psi
